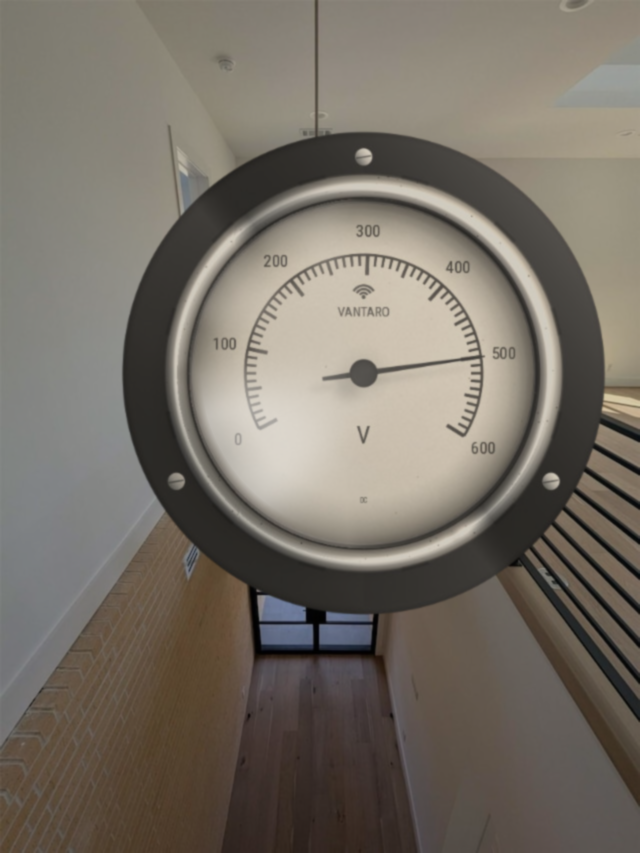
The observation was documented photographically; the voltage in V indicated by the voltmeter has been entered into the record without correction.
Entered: 500 V
